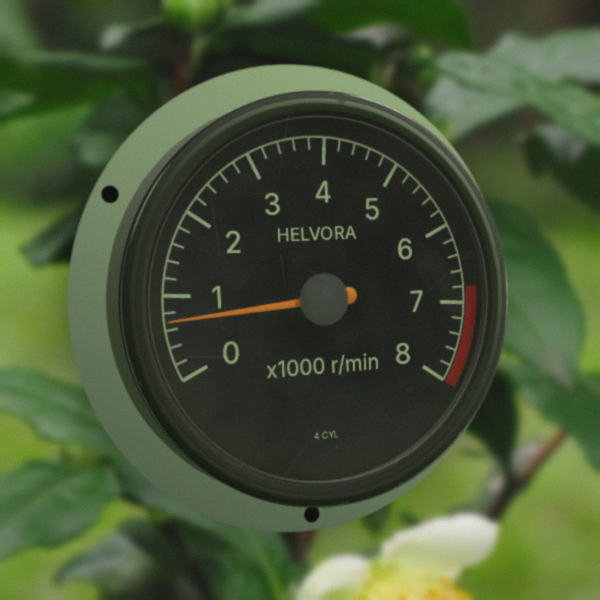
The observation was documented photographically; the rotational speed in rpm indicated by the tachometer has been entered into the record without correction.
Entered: 700 rpm
